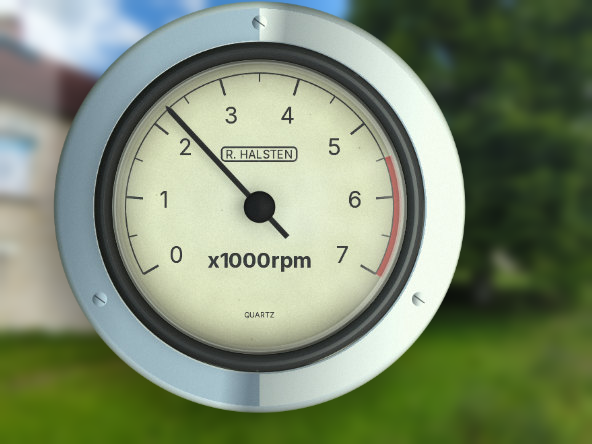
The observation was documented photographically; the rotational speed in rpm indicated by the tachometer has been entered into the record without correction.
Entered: 2250 rpm
